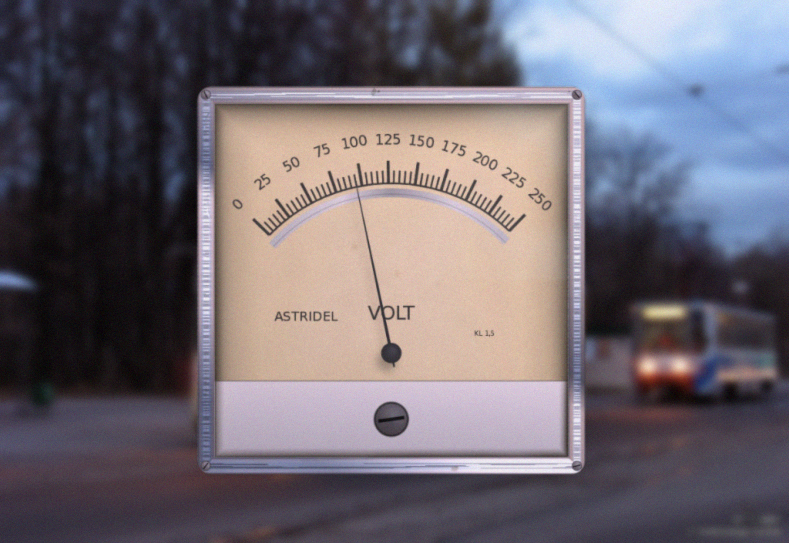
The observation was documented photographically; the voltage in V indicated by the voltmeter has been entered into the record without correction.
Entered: 95 V
